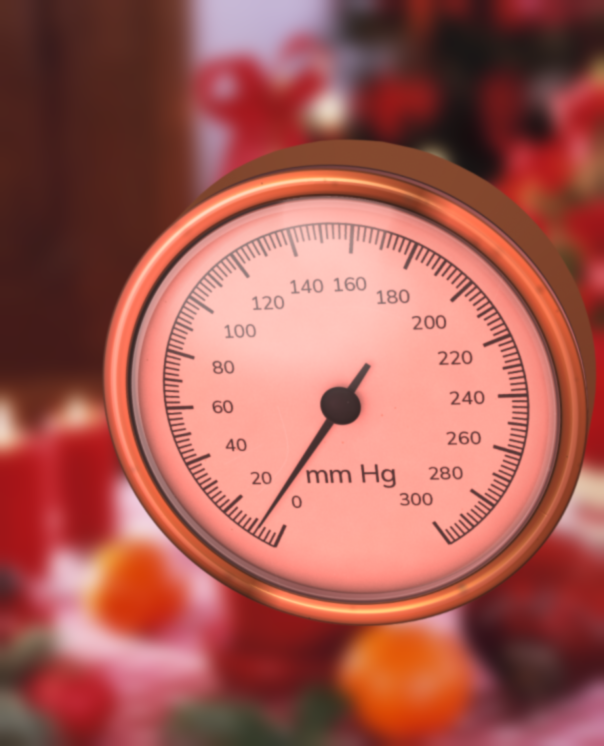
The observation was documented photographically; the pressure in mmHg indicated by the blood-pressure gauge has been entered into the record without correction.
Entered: 8 mmHg
